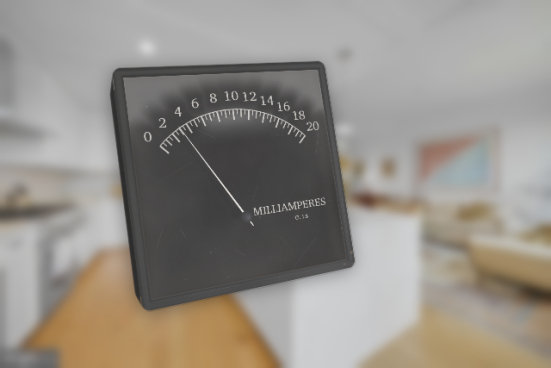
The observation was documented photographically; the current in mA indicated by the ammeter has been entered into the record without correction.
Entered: 3 mA
